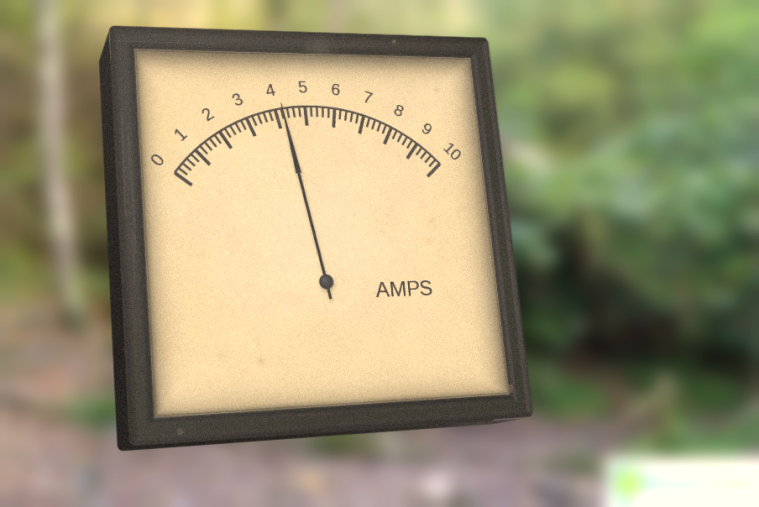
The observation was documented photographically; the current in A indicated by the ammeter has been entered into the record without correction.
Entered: 4.2 A
